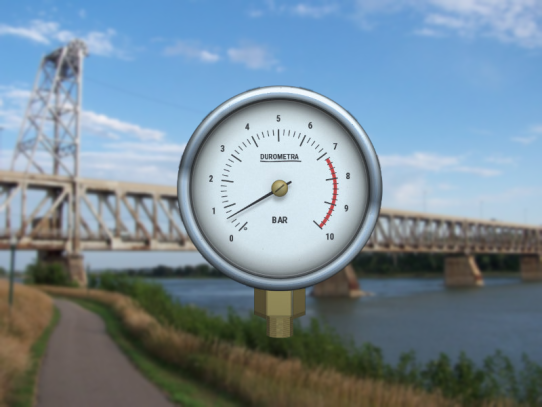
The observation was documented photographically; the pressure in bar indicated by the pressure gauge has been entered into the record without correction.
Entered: 0.6 bar
